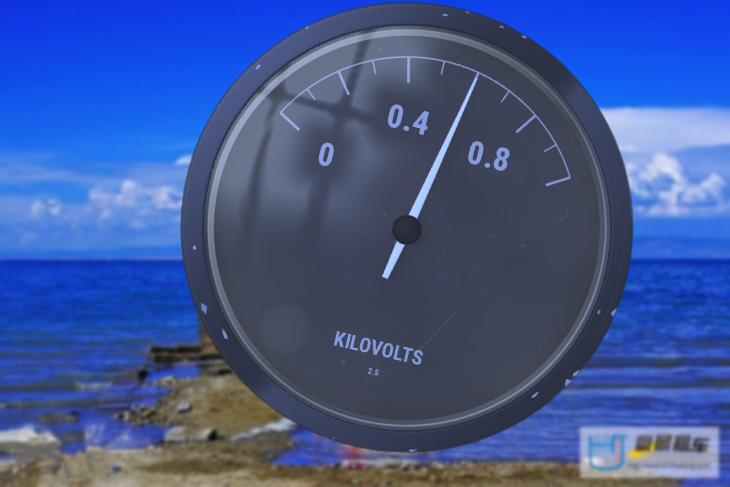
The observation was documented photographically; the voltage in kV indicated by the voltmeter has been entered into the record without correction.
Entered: 0.6 kV
